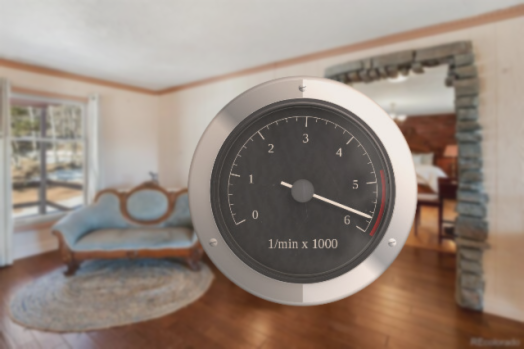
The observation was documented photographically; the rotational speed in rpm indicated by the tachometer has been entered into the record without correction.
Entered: 5700 rpm
